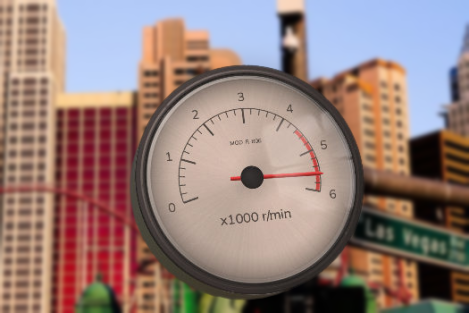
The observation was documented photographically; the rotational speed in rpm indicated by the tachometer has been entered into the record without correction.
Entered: 5600 rpm
